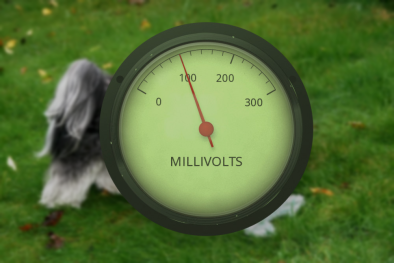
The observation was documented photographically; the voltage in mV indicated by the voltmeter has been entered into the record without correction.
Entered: 100 mV
